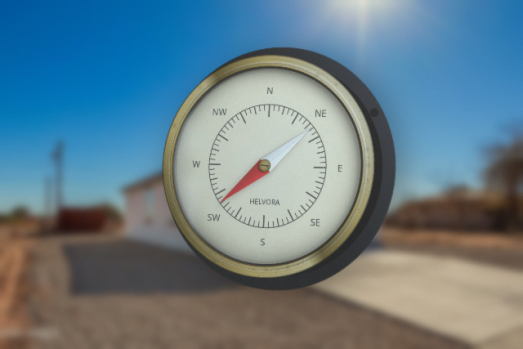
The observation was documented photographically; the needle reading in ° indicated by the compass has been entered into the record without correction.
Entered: 230 °
